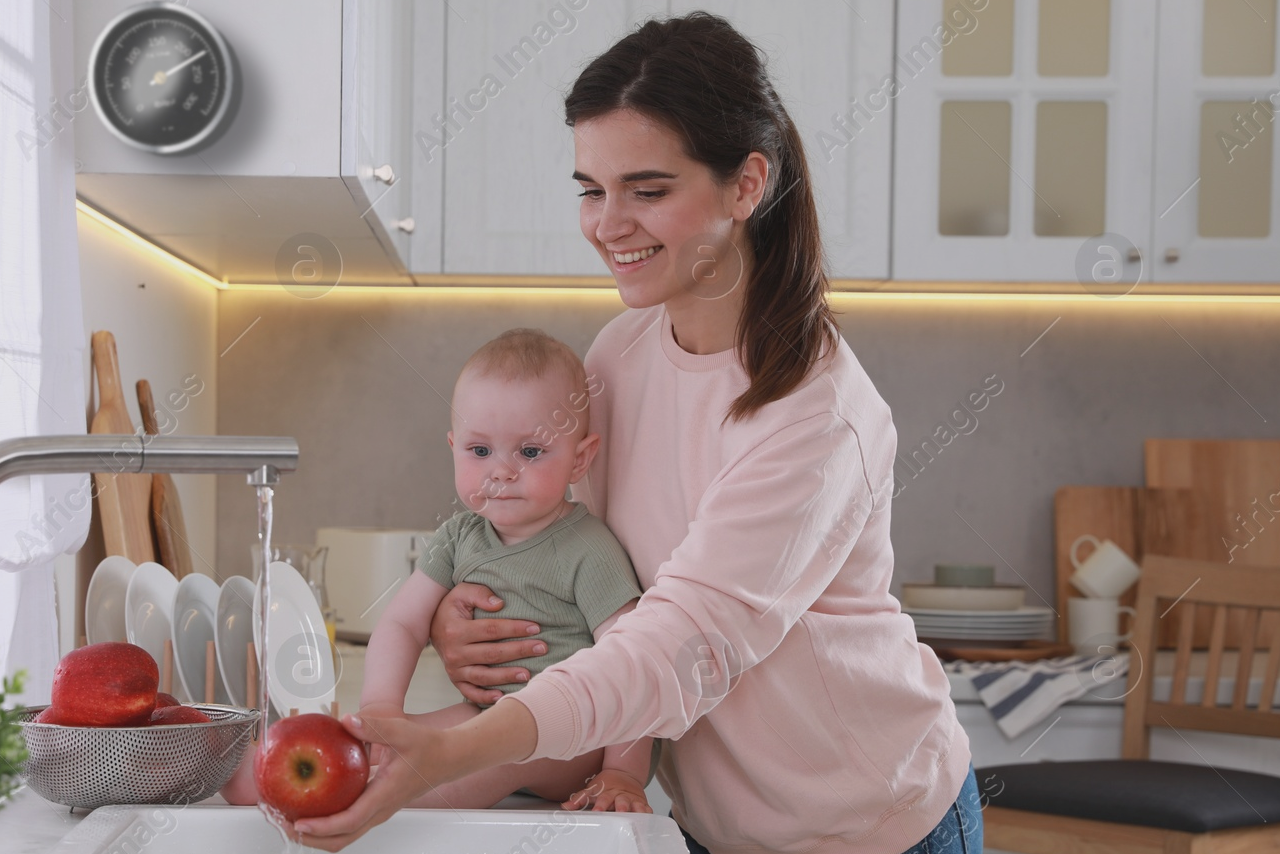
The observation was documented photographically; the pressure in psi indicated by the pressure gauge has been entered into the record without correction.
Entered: 225 psi
